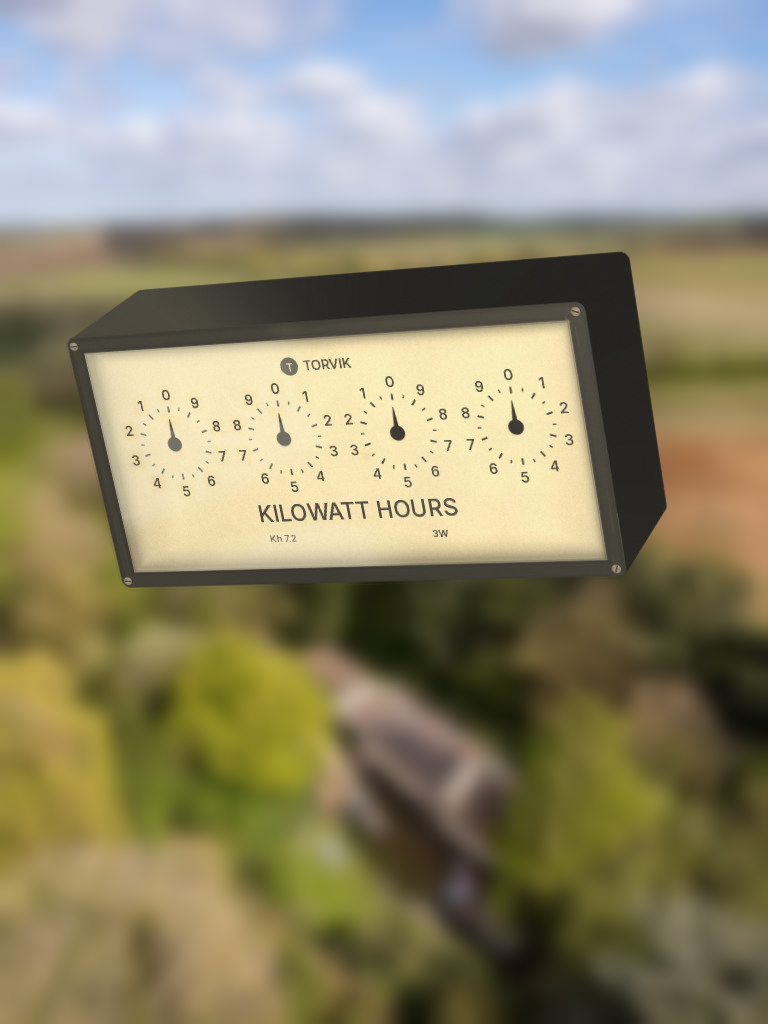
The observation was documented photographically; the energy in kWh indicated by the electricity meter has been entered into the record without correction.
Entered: 0 kWh
